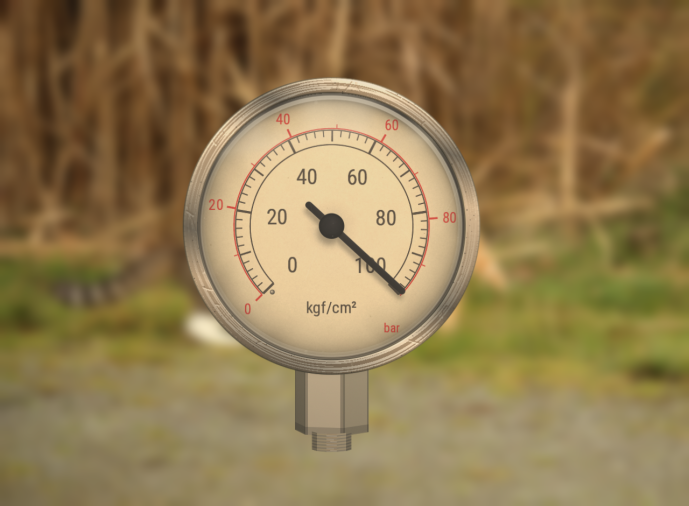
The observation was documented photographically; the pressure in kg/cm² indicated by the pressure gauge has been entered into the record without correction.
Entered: 99 kg/cm²
